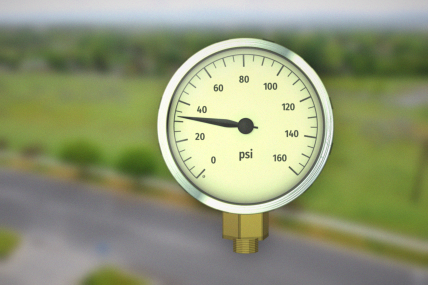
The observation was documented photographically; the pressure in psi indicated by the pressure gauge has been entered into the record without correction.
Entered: 32.5 psi
